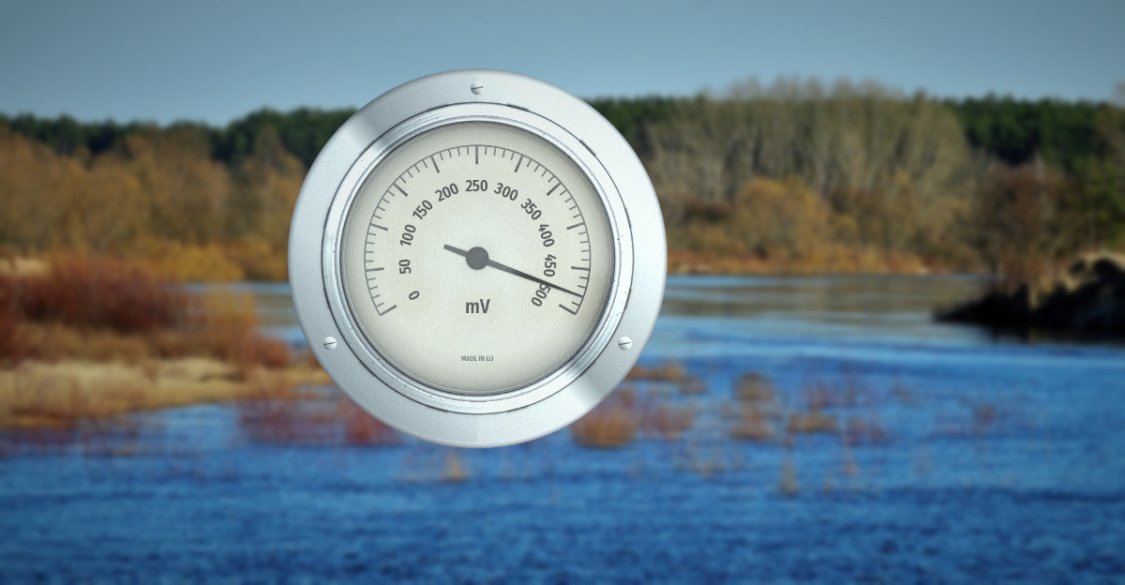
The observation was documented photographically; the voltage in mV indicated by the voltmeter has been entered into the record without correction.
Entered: 480 mV
